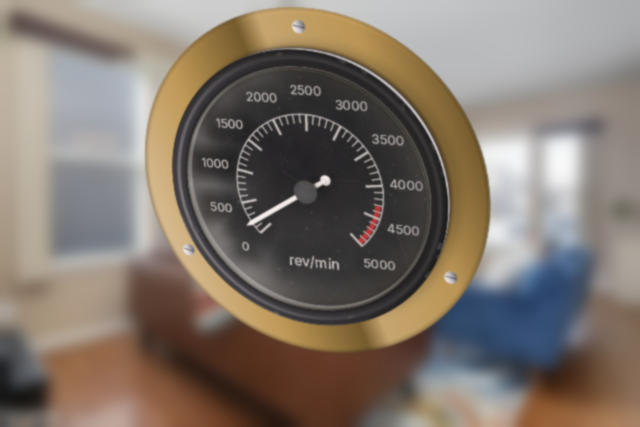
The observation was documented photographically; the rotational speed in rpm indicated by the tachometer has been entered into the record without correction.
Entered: 200 rpm
